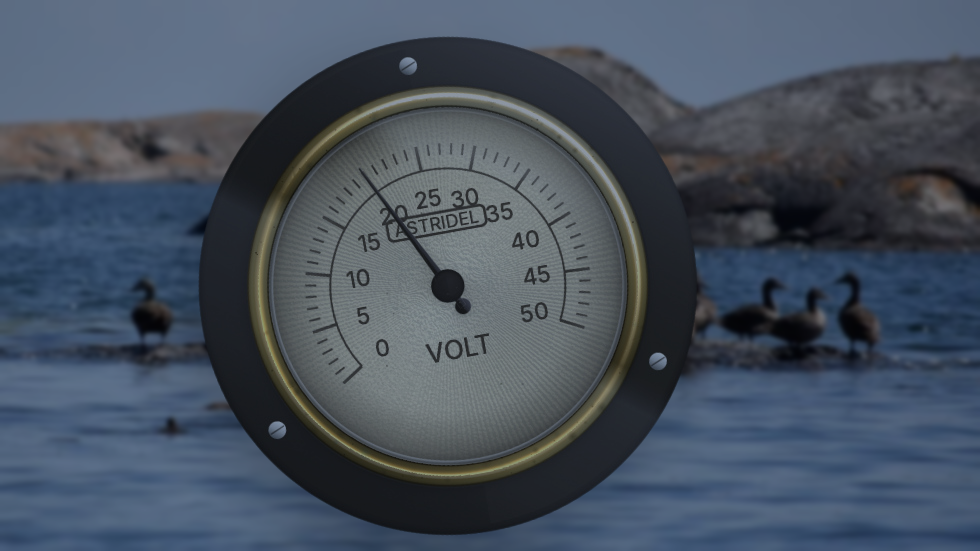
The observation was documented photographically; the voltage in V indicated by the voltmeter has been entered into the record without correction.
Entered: 20 V
